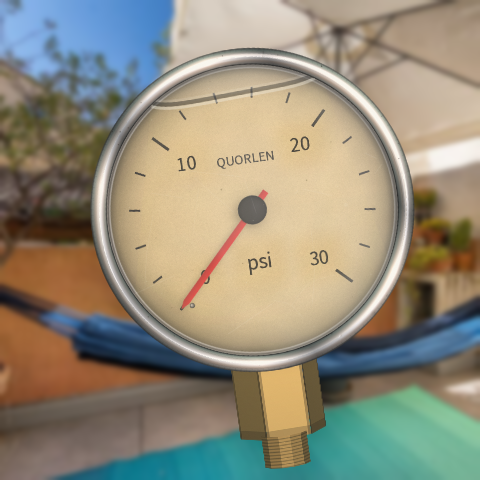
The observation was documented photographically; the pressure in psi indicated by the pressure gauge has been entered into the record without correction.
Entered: 0 psi
